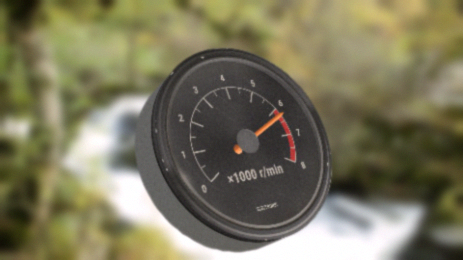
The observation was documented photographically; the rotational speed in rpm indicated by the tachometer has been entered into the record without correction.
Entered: 6250 rpm
